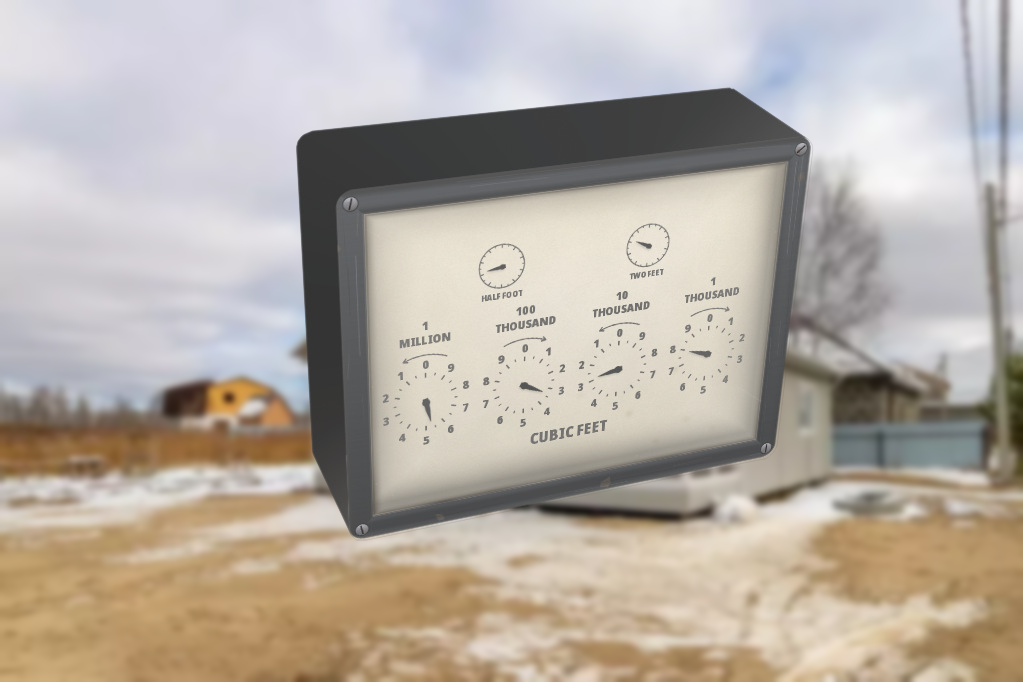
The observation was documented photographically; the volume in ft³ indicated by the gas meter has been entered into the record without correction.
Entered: 532800 ft³
